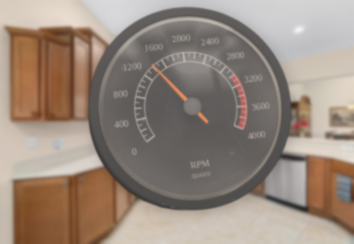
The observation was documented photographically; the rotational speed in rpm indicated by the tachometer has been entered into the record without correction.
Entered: 1400 rpm
